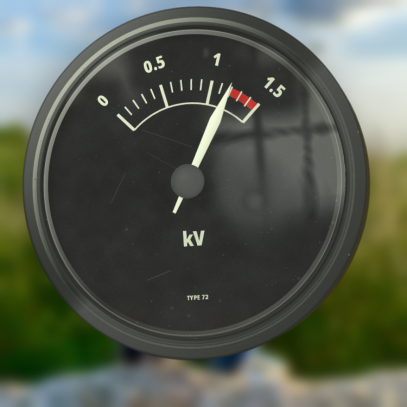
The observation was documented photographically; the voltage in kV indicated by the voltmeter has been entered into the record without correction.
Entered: 1.2 kV
